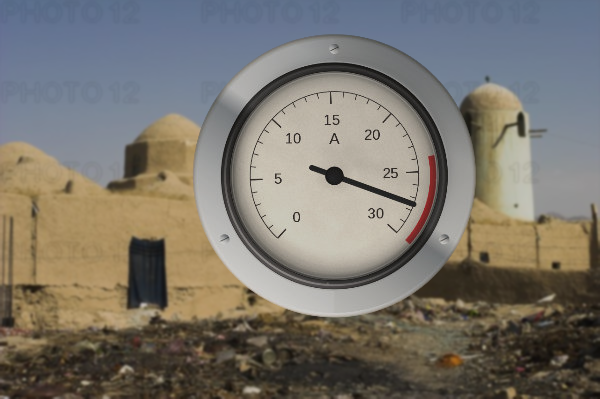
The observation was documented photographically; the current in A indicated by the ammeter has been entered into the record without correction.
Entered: 27.5 A
